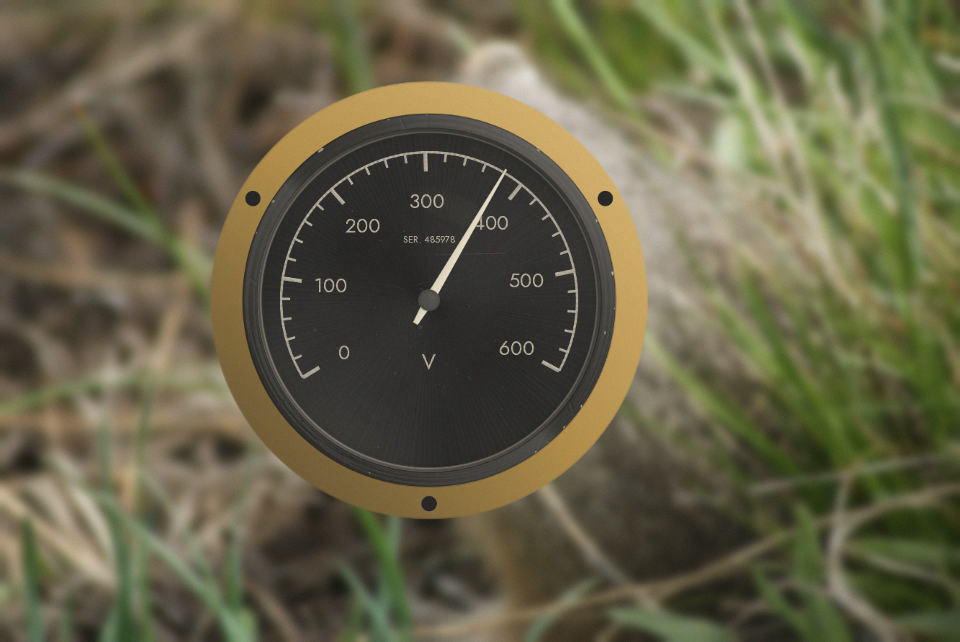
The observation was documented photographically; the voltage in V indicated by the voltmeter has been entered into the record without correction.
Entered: 380 V
